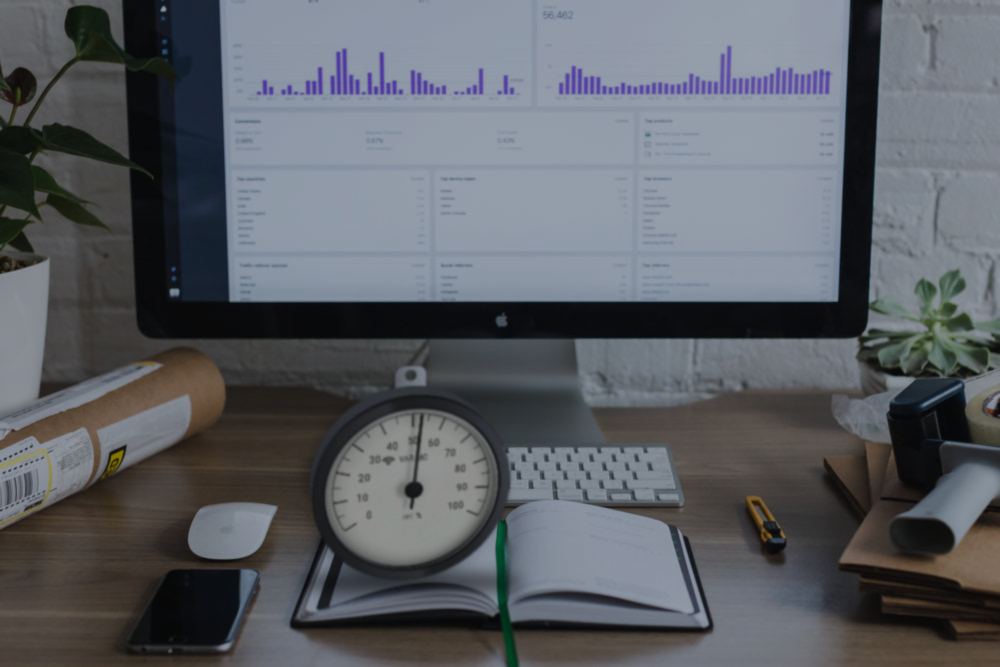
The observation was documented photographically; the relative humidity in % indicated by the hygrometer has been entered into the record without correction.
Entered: 52.5 %
